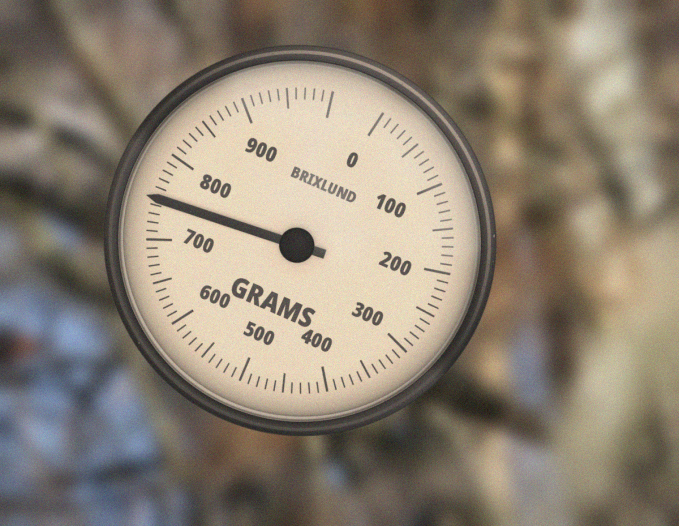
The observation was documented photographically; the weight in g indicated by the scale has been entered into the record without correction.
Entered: 750 g
